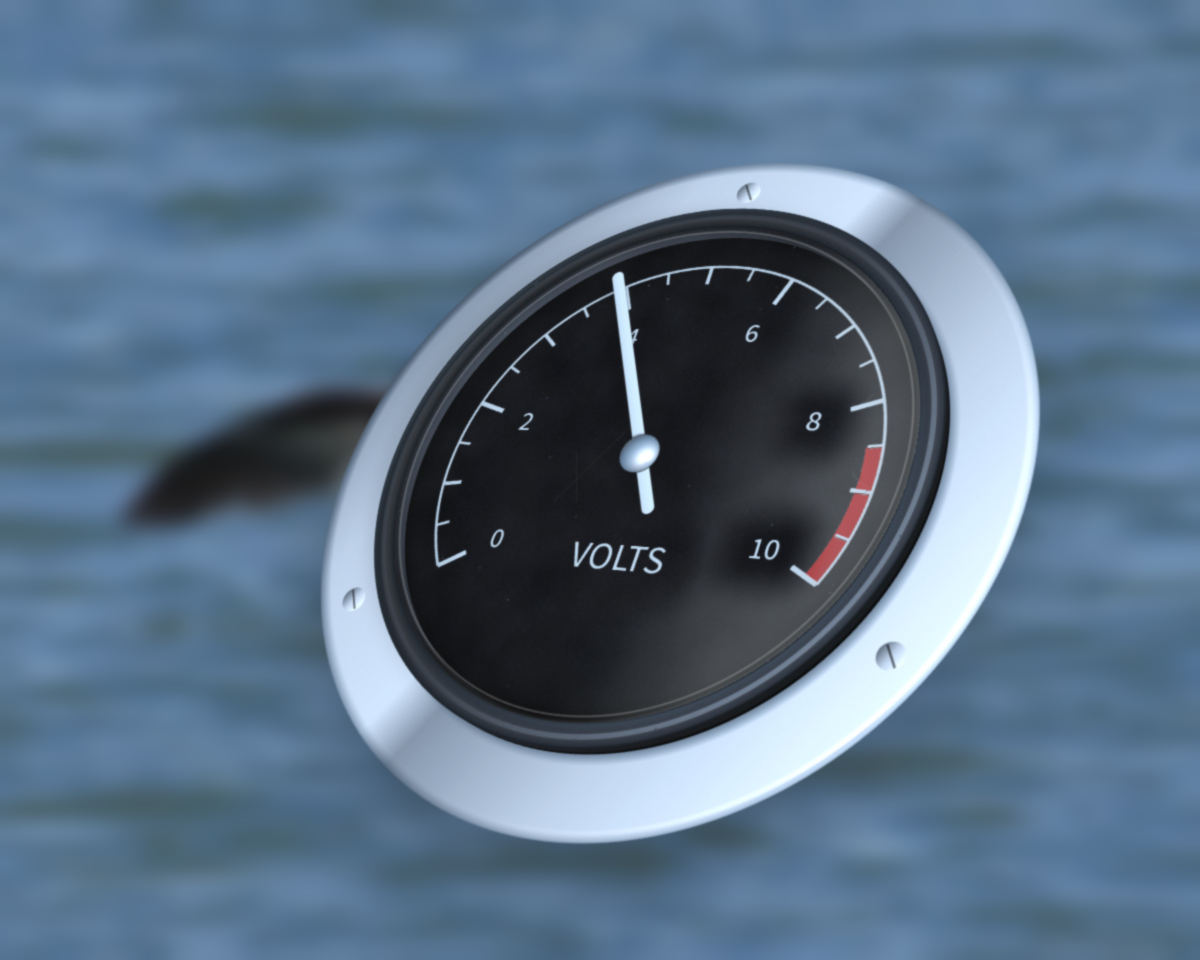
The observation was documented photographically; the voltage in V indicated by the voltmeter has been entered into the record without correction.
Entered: 4 V
